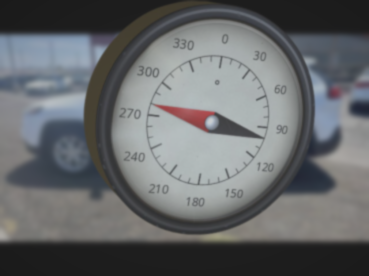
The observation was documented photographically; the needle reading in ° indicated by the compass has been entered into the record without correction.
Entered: 280 °
